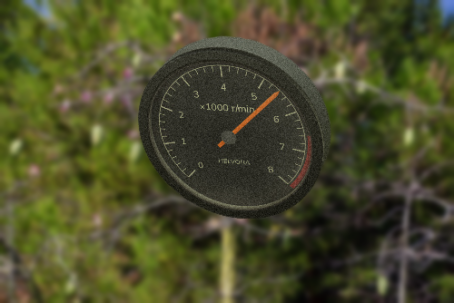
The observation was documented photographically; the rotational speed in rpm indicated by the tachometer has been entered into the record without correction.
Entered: 5400 rpm
